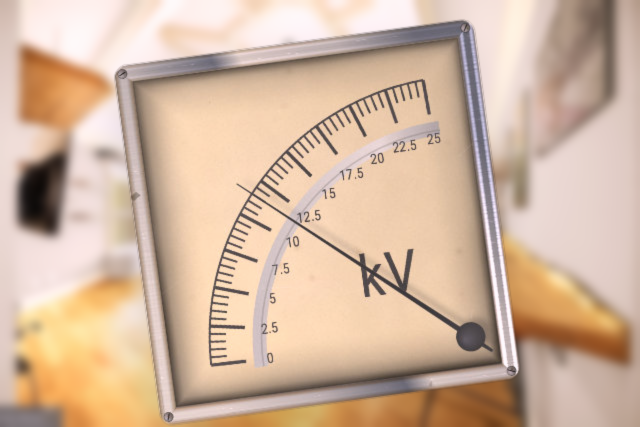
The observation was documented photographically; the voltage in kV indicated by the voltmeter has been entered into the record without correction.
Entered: 11.5 kV
